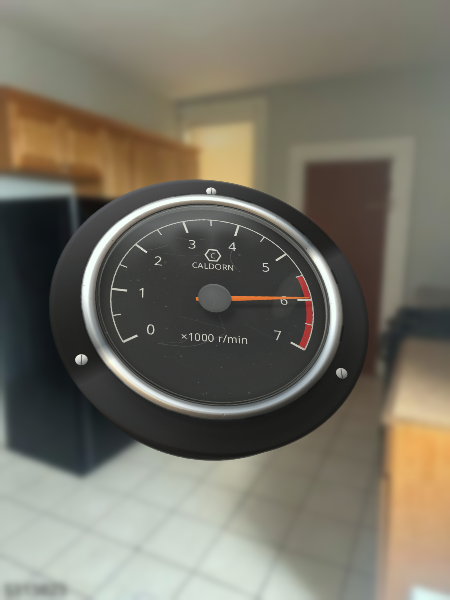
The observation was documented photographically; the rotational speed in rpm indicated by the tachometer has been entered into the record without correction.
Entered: 6000 rpm
